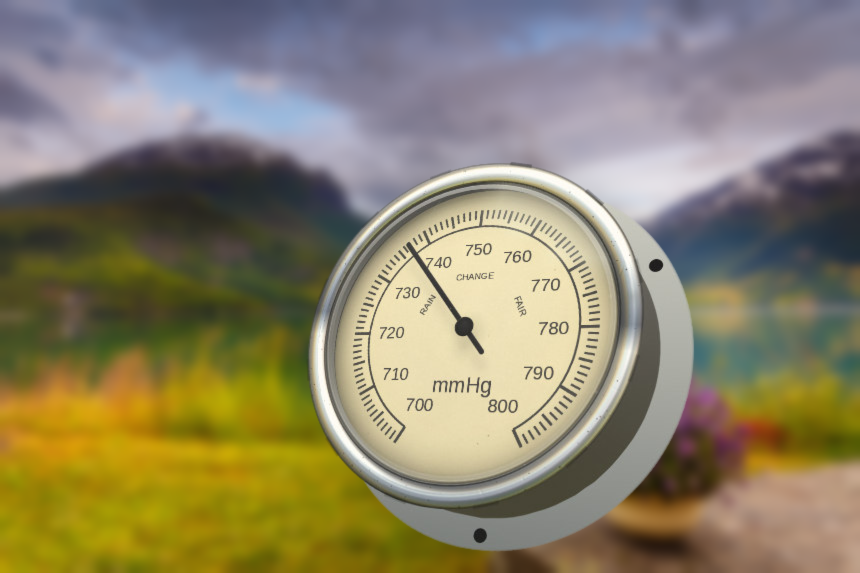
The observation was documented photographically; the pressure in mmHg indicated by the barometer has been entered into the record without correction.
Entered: 737 mmHg
